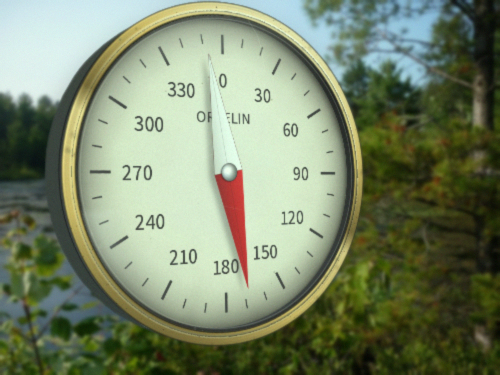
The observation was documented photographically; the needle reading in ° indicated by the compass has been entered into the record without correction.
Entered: 170 °
